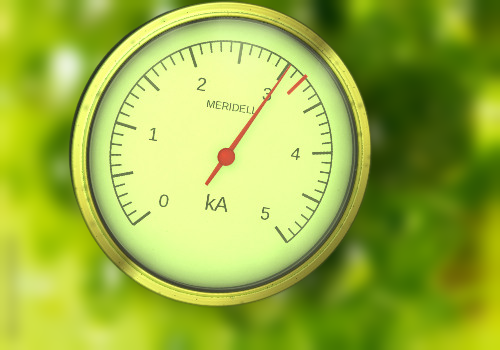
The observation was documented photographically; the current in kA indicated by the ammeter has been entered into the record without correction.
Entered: 3 kA
